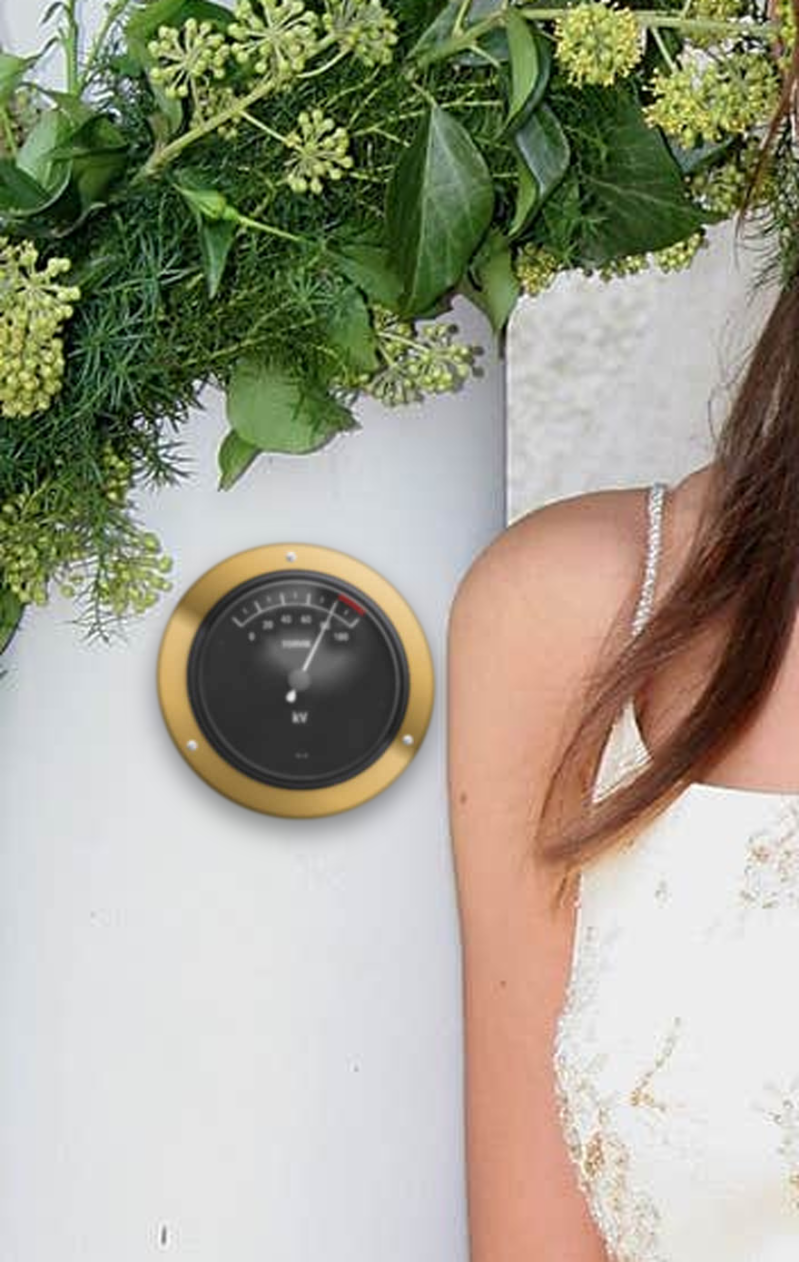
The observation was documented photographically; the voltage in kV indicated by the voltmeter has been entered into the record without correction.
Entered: 80 kV
